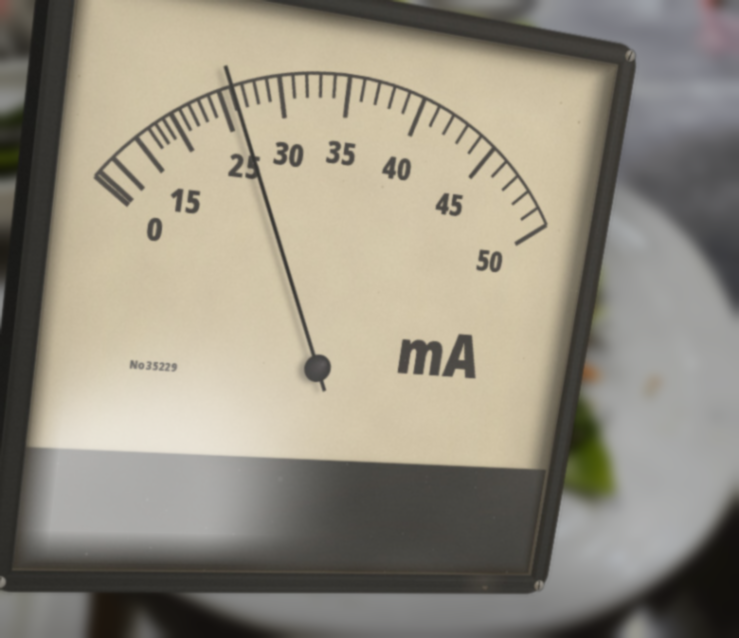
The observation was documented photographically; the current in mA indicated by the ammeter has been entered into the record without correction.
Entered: 26 mA
